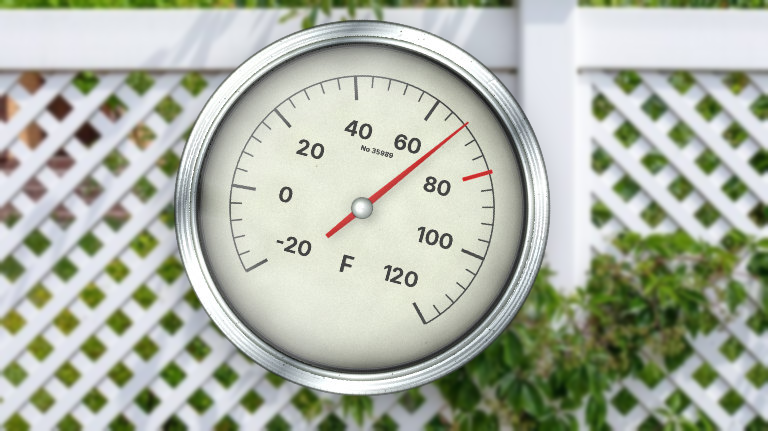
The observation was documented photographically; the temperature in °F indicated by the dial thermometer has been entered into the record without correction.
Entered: 68 °F
